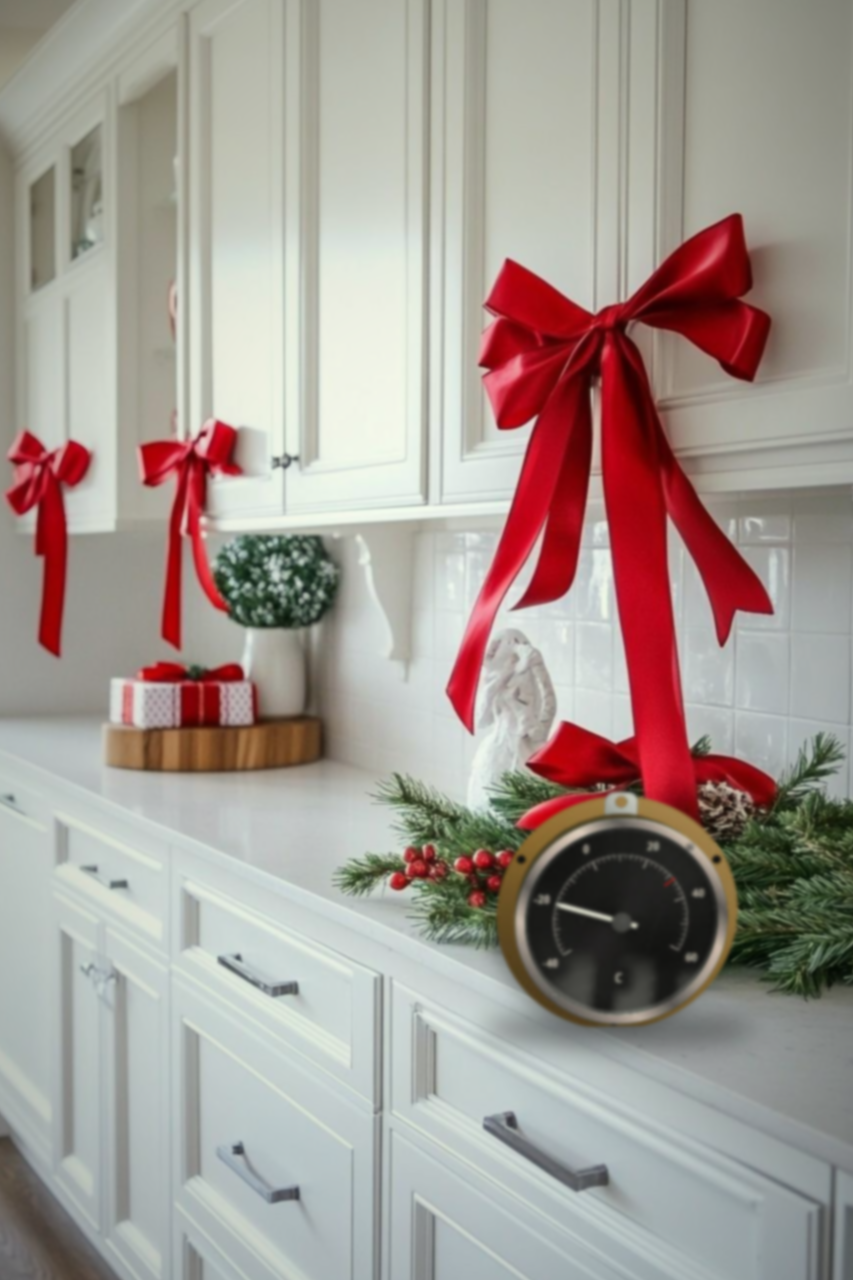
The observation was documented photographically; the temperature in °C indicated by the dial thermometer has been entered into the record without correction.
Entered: -20 °C
